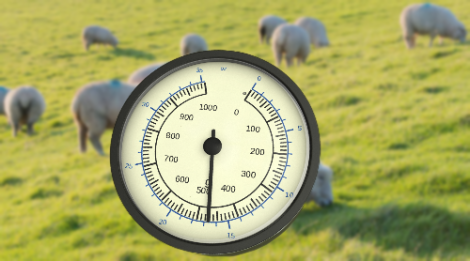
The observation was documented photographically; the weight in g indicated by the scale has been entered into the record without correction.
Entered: 470 g
